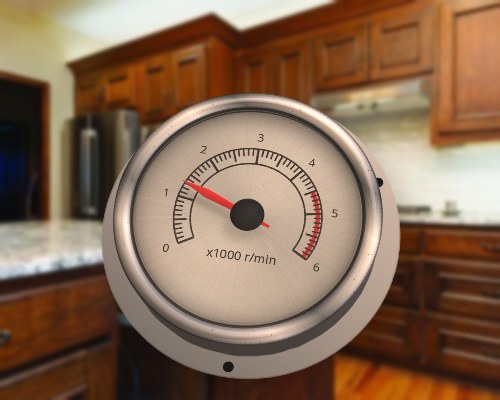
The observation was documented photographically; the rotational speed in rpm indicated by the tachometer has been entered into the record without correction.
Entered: 1300 rpm
